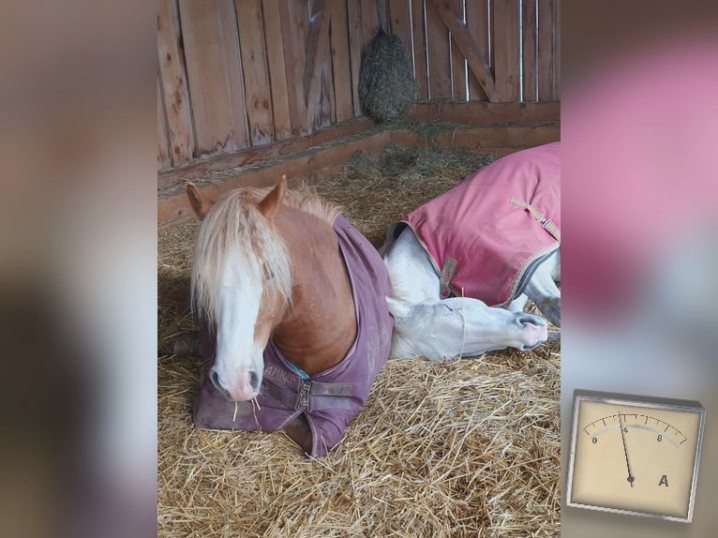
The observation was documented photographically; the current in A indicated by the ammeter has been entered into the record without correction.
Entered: 3.5 A
